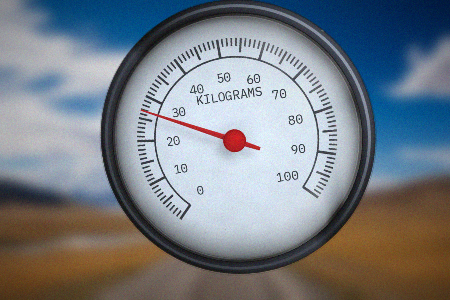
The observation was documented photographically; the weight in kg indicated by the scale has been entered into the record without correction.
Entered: 27 kg
